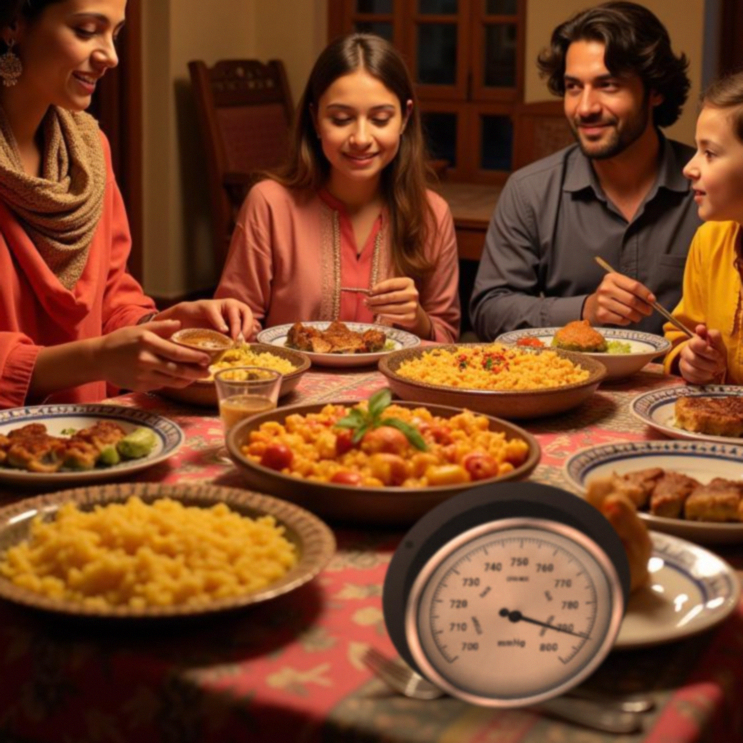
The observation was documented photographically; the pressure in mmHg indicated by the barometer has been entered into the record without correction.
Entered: 790 mmHg
